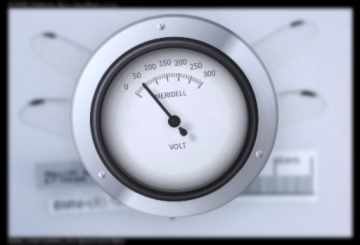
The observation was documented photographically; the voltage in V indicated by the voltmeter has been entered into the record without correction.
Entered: 50 V
